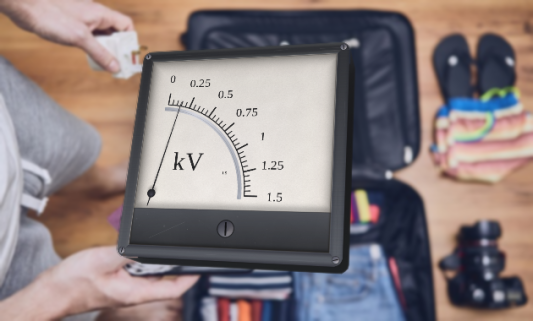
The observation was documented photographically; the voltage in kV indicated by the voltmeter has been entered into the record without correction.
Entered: 0.15 kV
